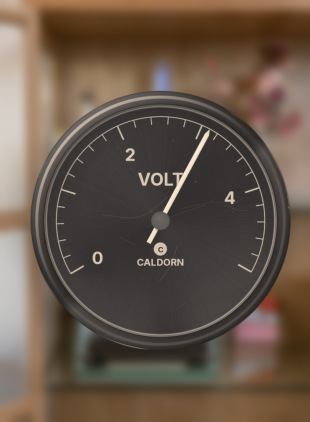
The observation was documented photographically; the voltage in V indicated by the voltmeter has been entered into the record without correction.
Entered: 3.1 V
